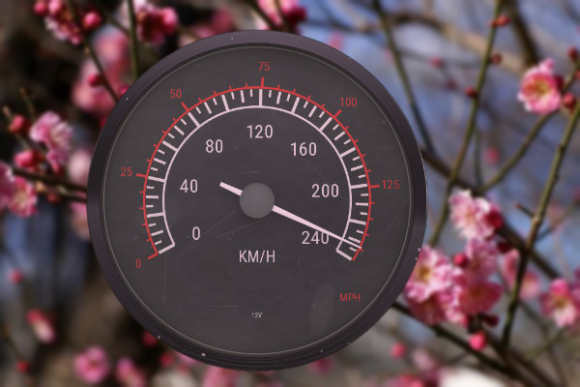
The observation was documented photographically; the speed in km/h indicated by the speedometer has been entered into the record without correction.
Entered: 232.5 km/h
